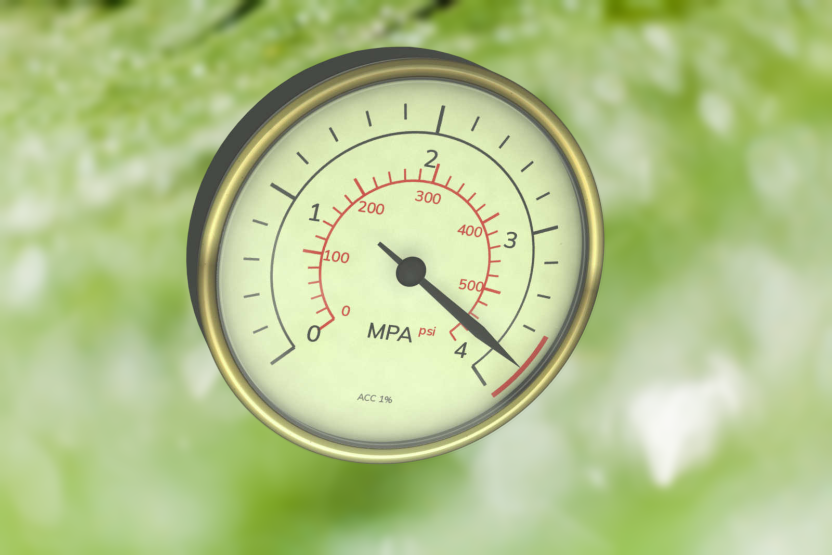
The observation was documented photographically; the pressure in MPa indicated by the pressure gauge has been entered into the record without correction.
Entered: 3.8 MPa
